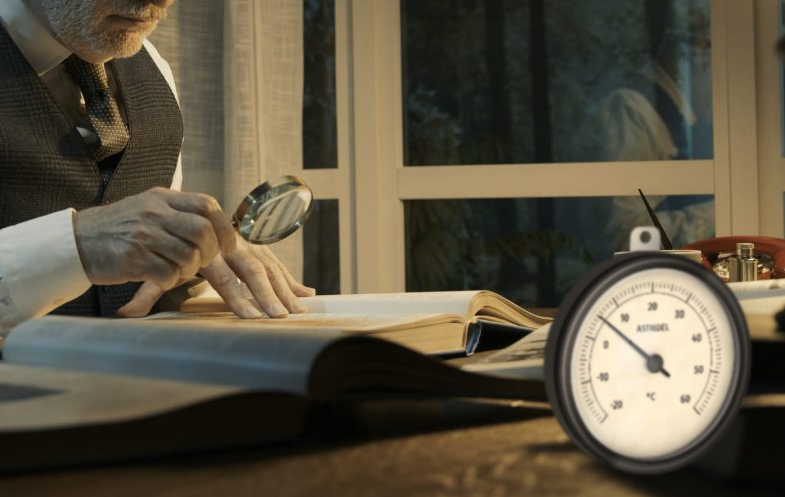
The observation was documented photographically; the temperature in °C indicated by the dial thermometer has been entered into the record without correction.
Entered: 5 °C
